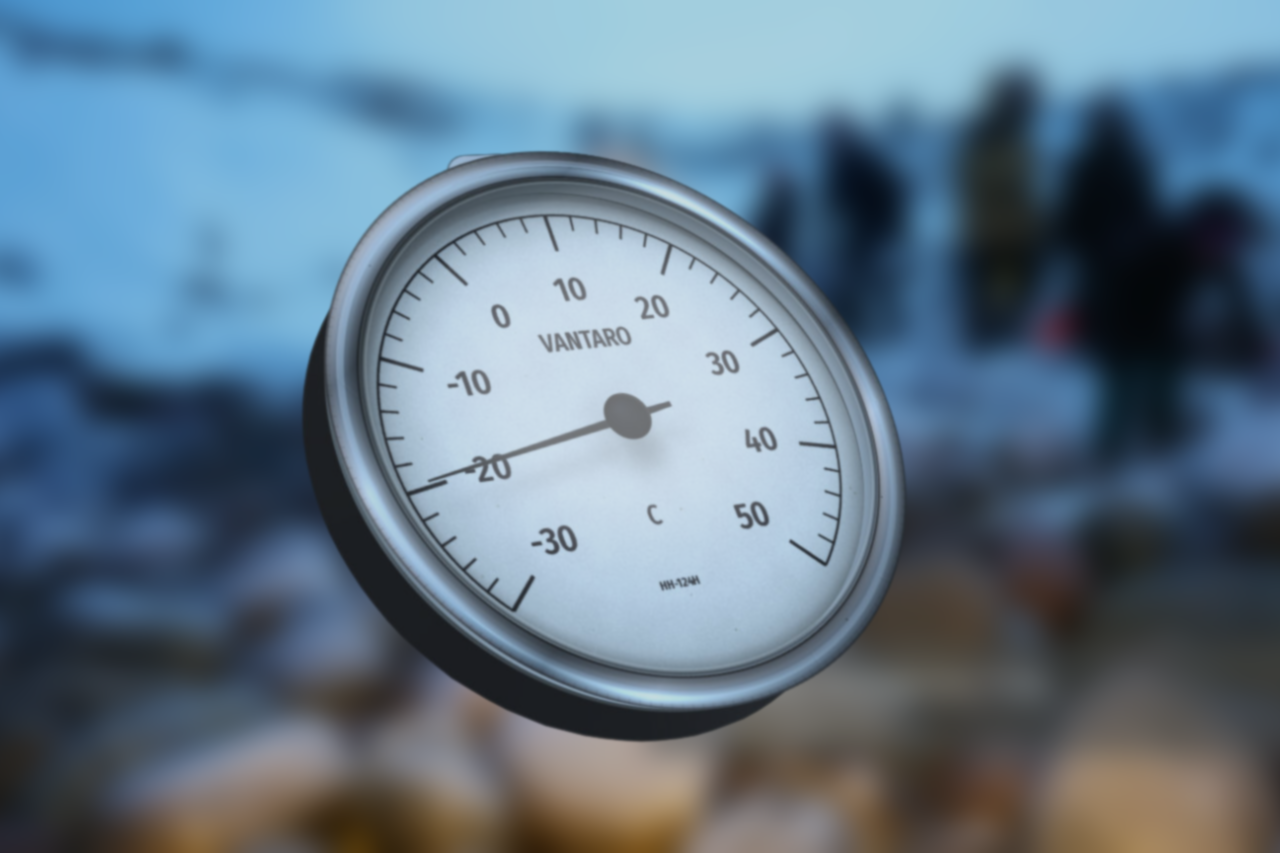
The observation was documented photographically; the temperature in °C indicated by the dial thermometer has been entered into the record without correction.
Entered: -20 °C
